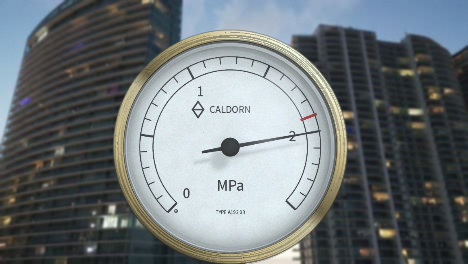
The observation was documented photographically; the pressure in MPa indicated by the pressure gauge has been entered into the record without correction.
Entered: 2 MPa
